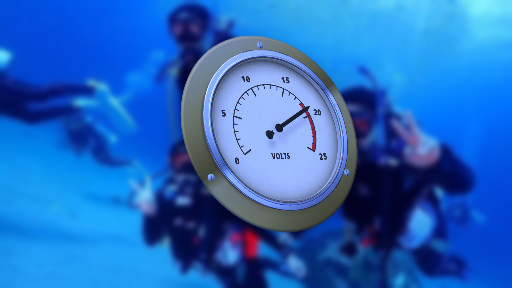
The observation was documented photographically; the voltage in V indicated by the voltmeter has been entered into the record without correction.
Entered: 19 V
